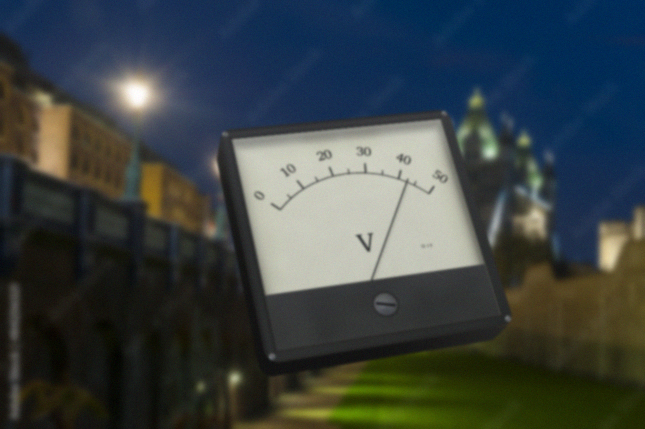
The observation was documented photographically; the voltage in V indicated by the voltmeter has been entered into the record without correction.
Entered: 42.5 V
